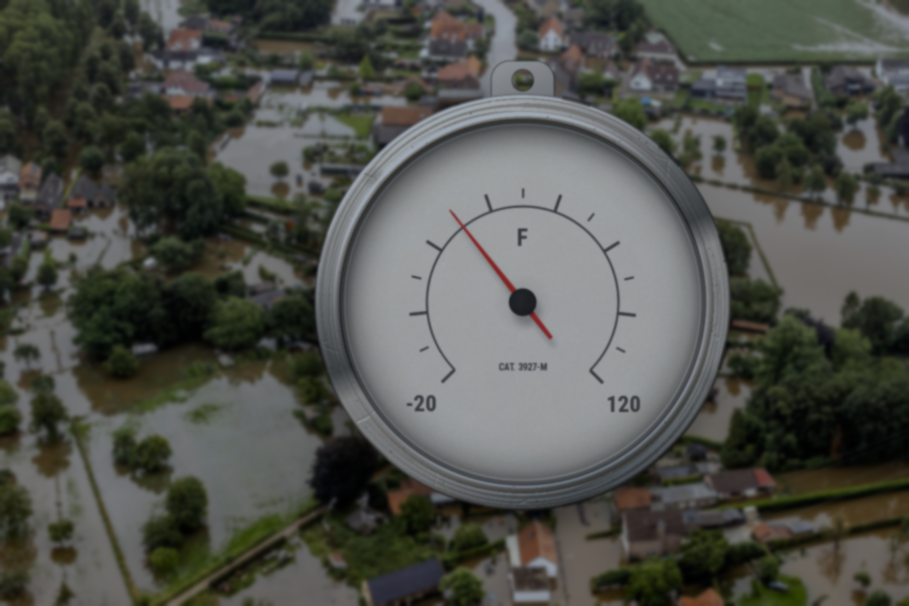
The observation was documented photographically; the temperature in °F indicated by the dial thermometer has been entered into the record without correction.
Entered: 30 °F
